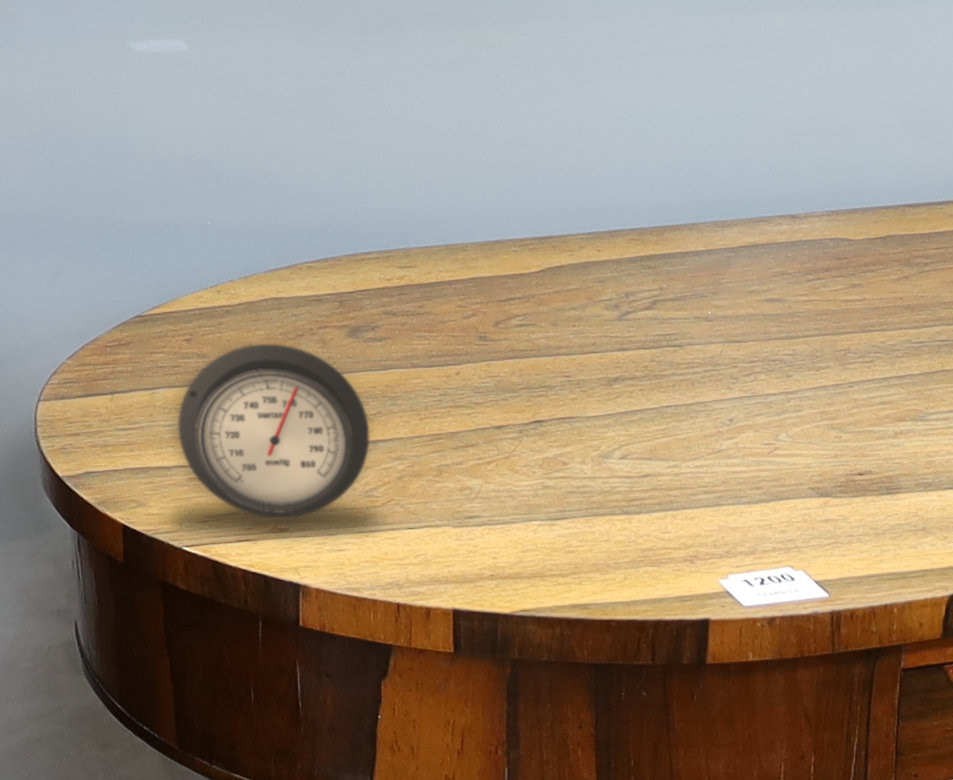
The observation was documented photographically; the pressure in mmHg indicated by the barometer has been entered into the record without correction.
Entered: 760 mmHg
